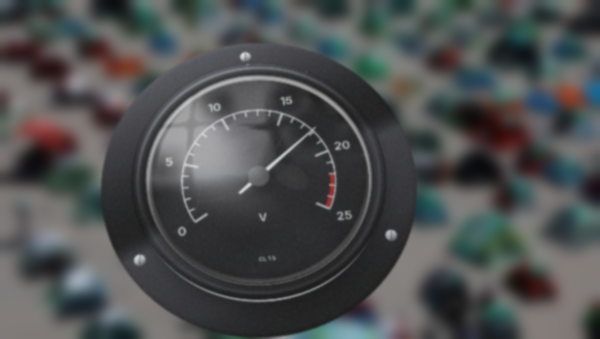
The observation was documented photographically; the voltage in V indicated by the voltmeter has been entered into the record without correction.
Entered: 18 V
